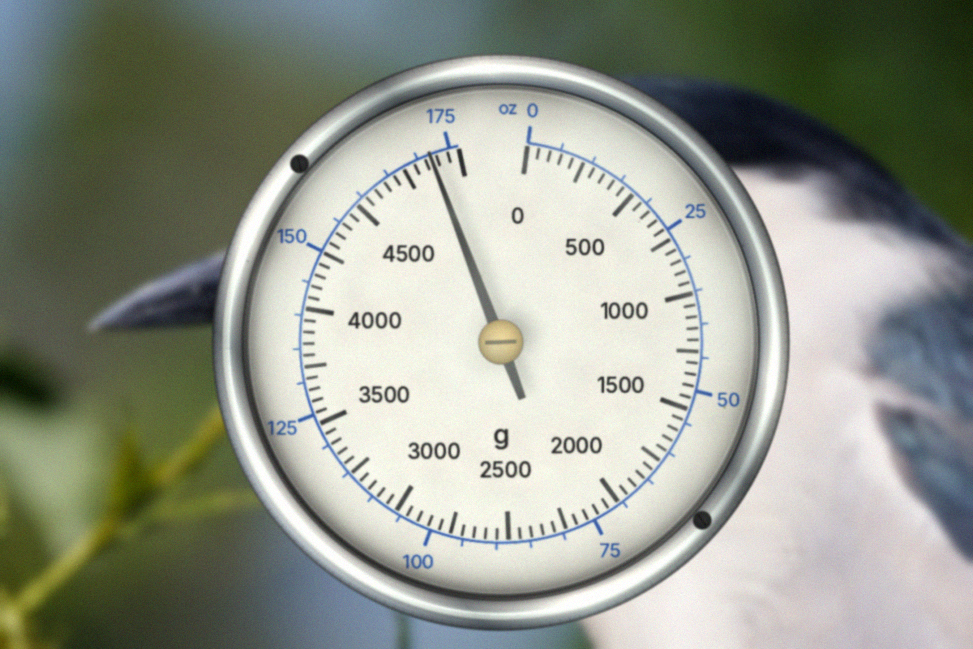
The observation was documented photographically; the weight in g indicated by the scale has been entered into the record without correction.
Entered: 4875 g
